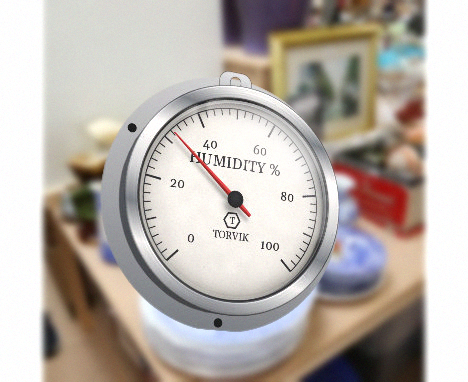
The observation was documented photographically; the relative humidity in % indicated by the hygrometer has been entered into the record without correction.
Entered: 32 %
